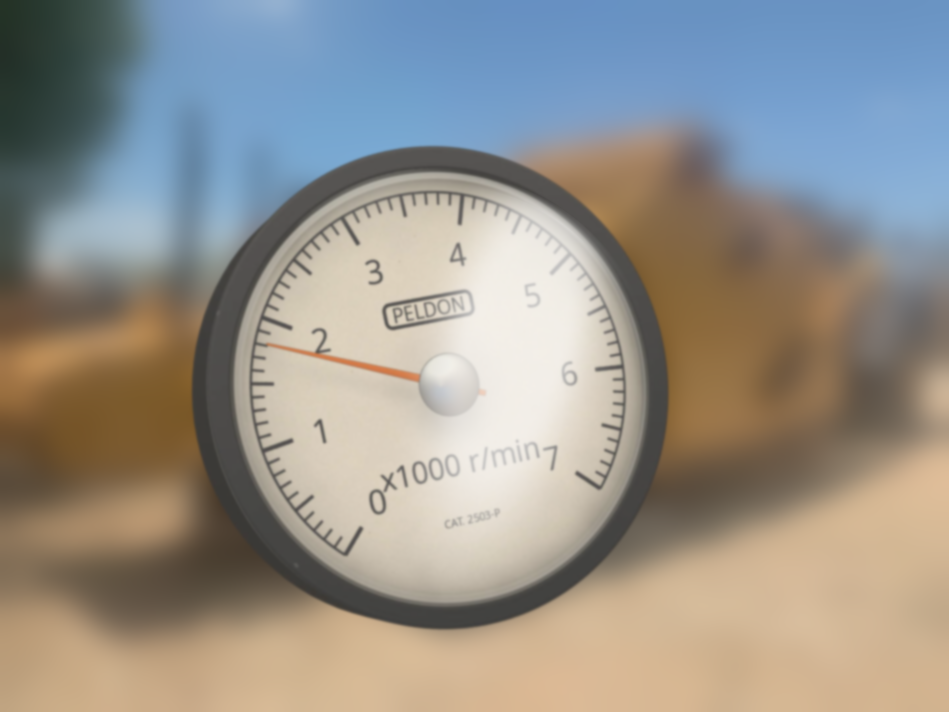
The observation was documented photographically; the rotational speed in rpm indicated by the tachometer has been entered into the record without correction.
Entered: 1800 rpm
